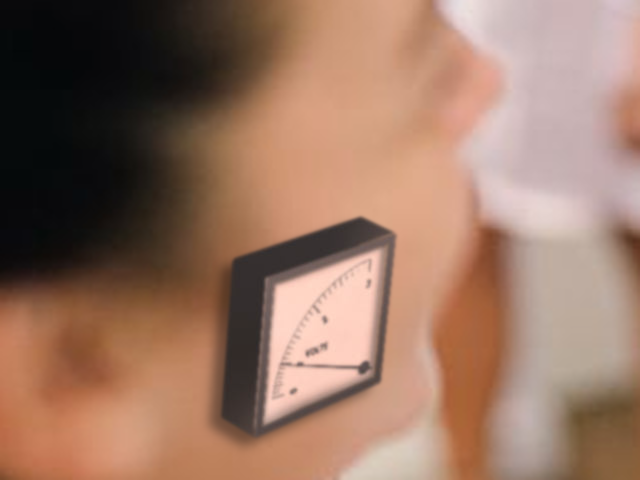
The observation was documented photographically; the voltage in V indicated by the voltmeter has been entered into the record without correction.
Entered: 1 V
